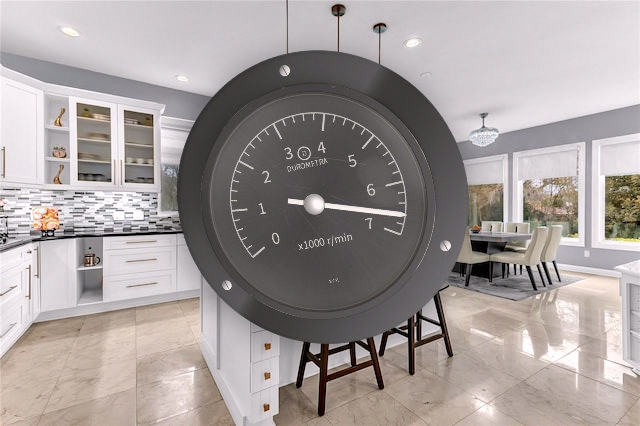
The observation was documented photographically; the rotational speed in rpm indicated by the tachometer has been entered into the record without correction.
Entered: 6600 rpm
